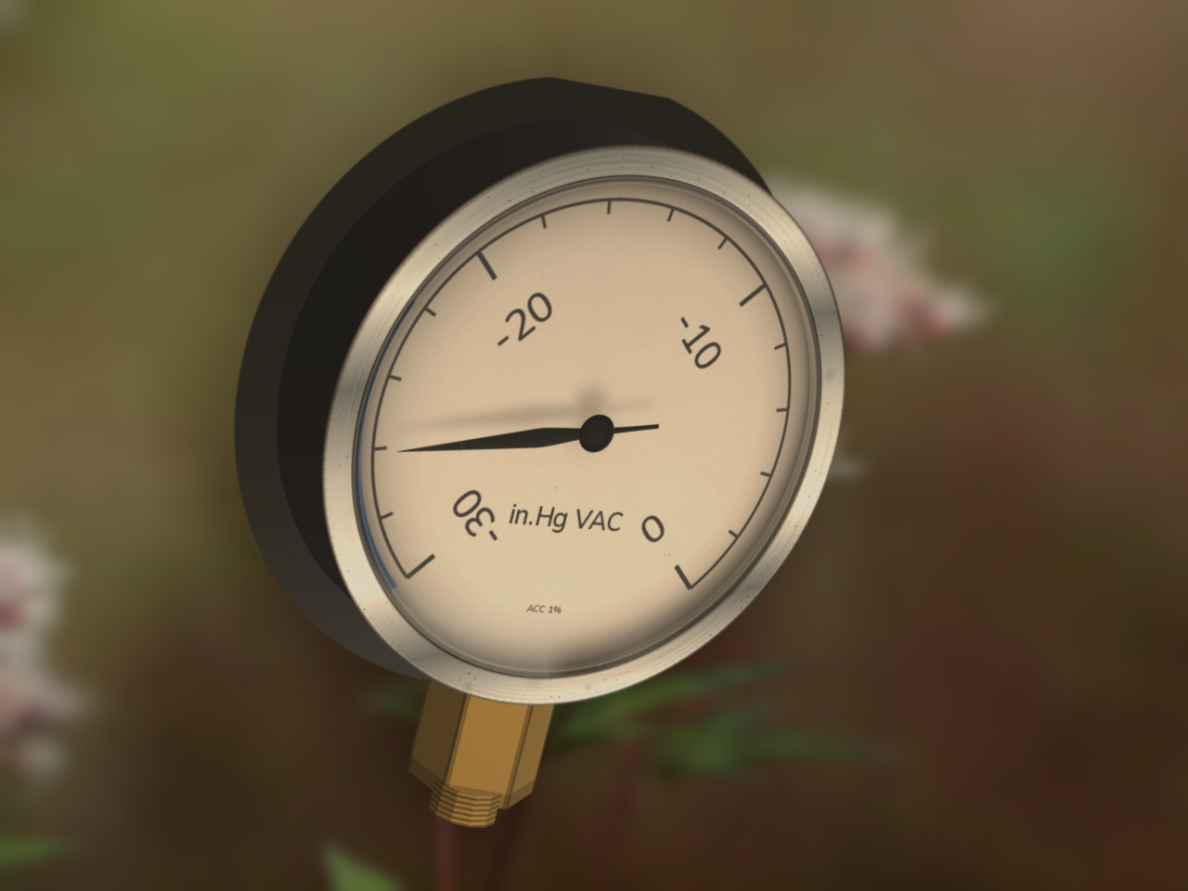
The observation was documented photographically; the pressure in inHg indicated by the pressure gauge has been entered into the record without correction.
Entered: -26 inHg
